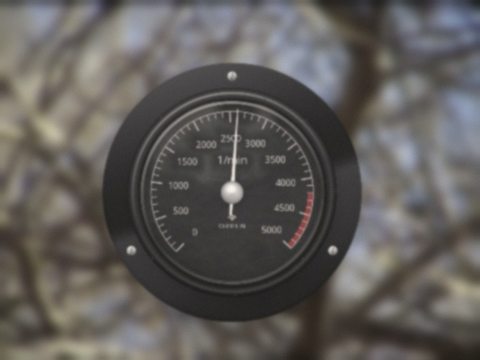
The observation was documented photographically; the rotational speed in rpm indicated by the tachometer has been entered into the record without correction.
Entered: 2600 rpm
